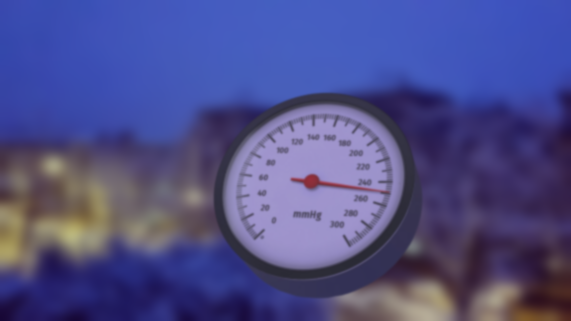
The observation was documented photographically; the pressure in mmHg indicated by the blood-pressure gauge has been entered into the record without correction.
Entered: 250 mmHg
